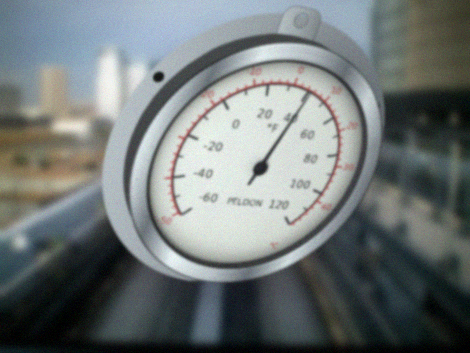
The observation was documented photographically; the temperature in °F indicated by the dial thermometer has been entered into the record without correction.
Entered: 40 °F
